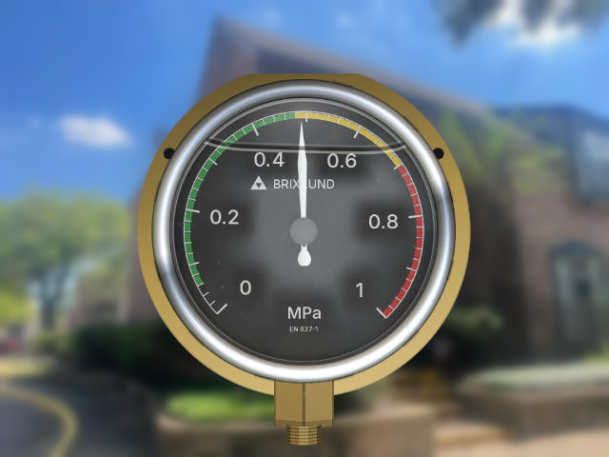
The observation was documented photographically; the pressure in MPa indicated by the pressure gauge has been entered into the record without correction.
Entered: 0.49 MPa
